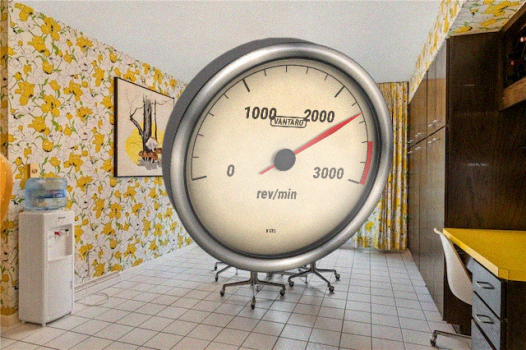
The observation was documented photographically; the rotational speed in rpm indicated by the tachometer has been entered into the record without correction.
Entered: 2300 rpm
